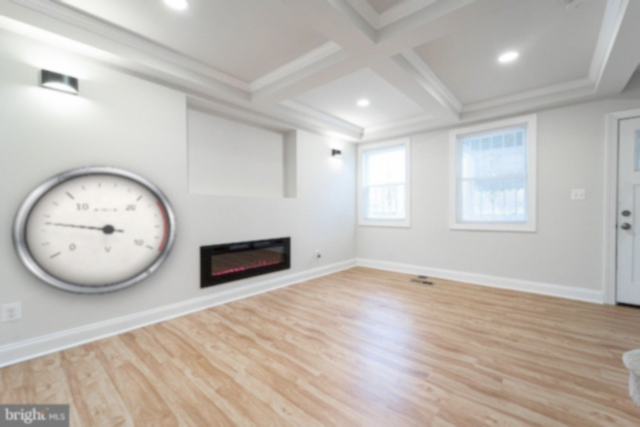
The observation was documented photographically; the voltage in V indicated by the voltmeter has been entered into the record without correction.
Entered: 5 V
